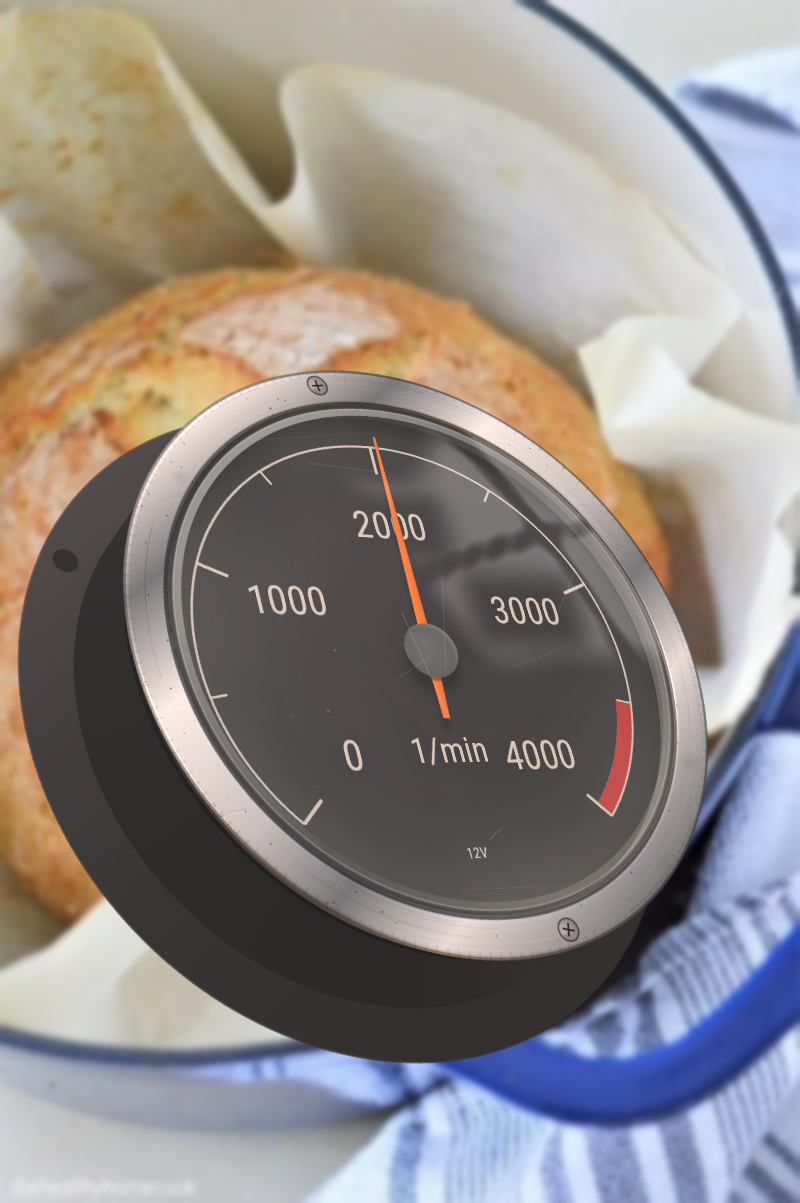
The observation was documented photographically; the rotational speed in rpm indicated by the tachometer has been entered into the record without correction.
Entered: 2000 rpm
